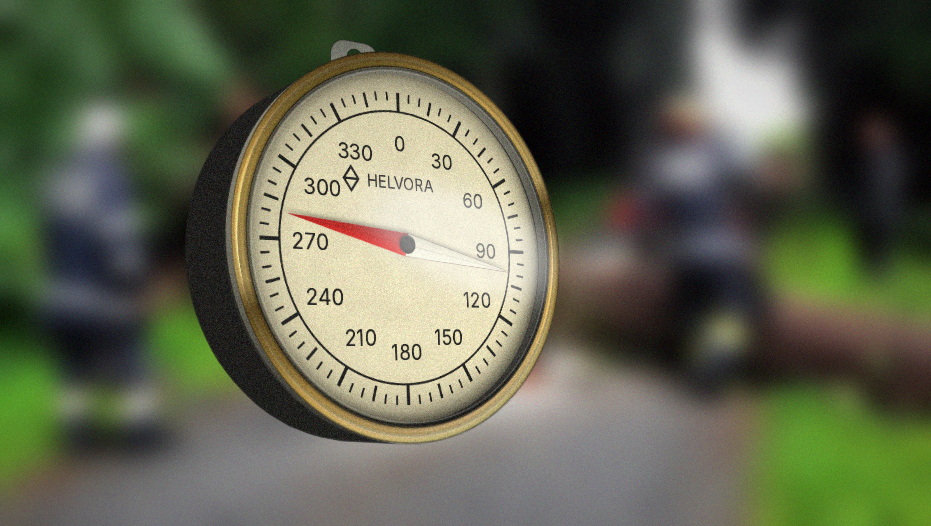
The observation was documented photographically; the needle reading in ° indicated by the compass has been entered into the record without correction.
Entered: 280 °
